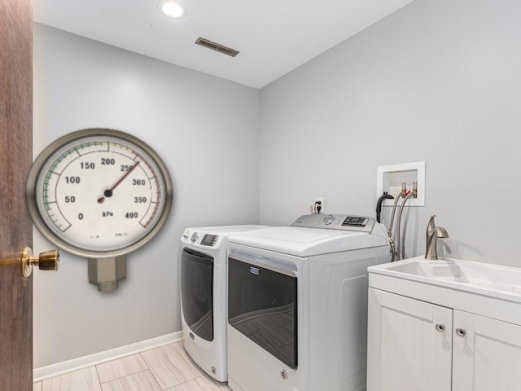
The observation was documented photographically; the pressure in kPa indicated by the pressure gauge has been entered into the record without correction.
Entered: 260 kPa
